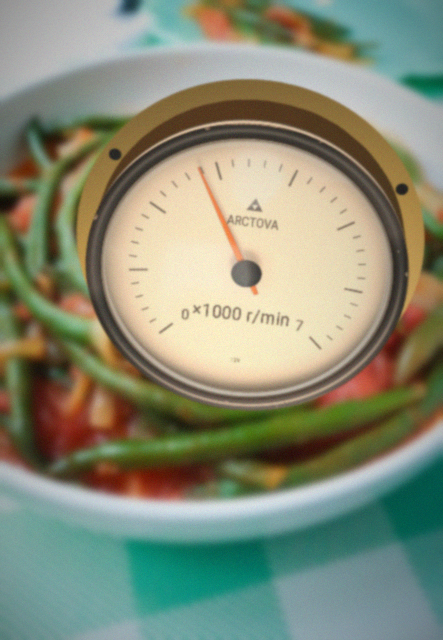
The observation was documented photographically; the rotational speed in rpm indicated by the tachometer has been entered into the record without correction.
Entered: 2800 rpm
